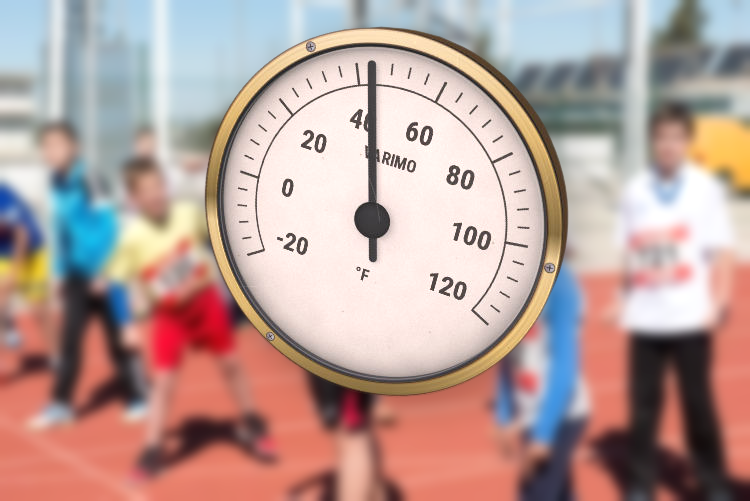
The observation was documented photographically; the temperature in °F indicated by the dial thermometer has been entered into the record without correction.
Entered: 44 °F
